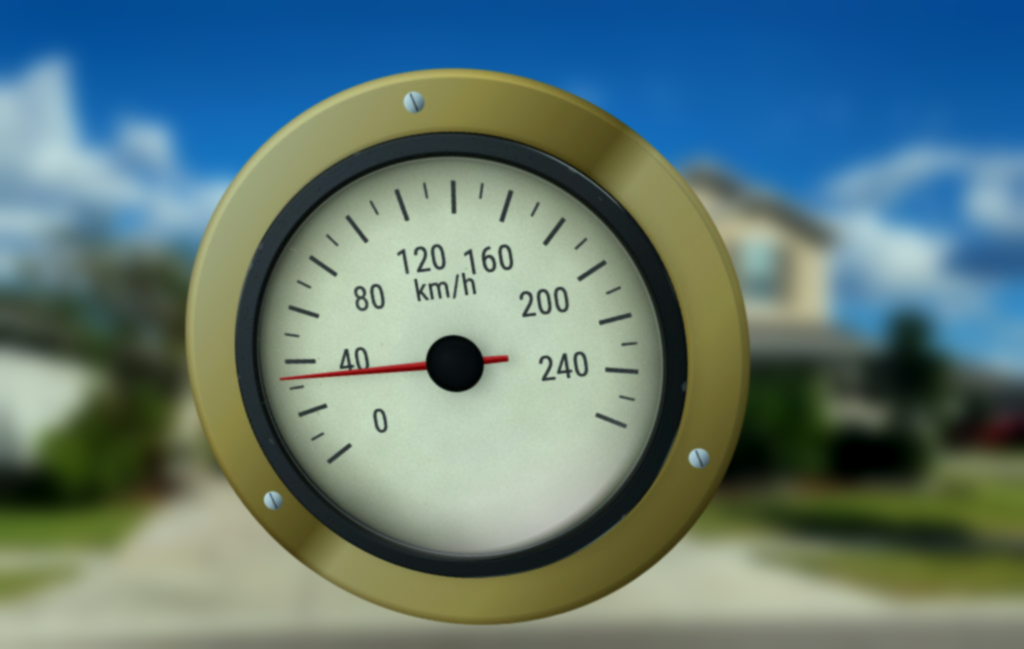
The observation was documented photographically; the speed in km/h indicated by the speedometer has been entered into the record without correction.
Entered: 35 km/h
